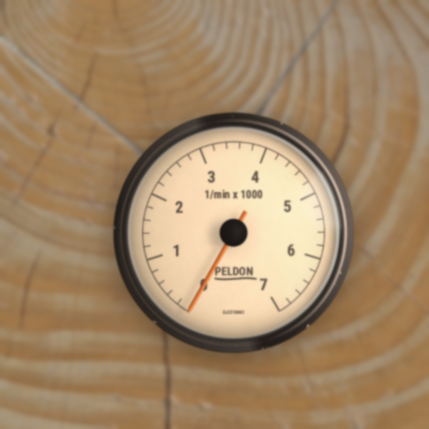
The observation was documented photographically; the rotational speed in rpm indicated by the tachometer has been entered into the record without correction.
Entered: 0 rpm
